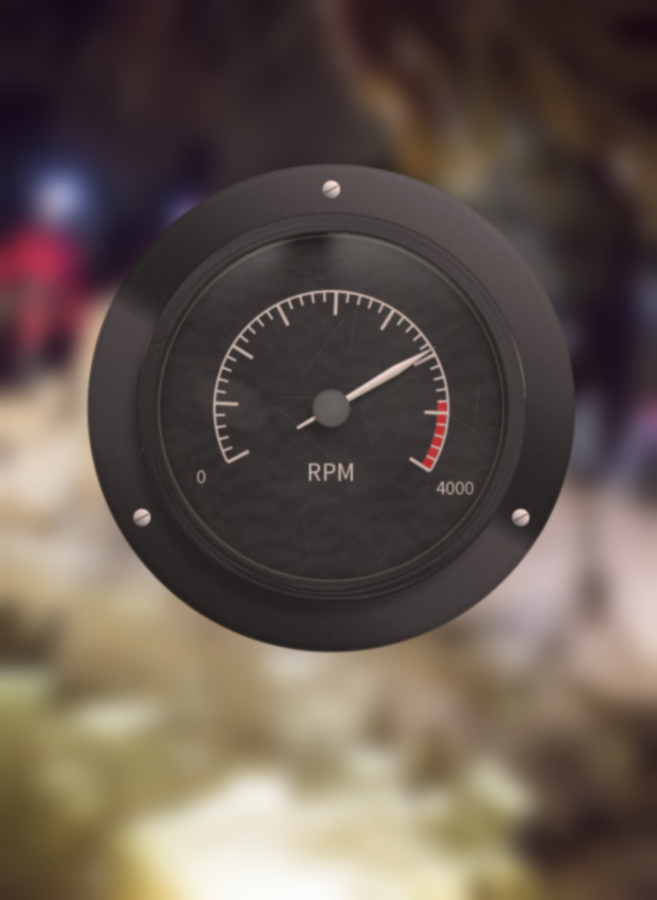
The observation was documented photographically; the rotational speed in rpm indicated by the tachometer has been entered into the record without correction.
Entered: 2950 rpm
